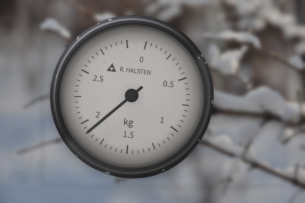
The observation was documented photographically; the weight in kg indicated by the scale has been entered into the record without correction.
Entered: 1.9 kg
